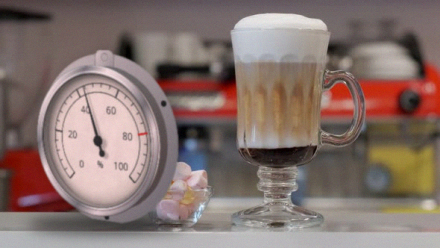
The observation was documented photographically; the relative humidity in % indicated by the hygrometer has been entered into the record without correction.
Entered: 44 %
